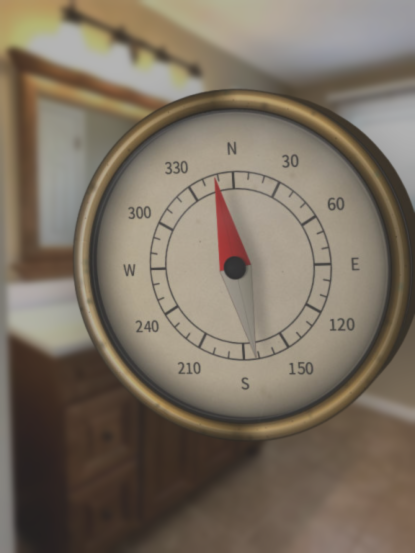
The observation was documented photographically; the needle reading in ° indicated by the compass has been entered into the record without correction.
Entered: 350 °
